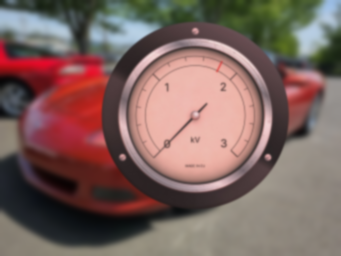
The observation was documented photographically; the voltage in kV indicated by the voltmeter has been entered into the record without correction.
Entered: 0 kV
